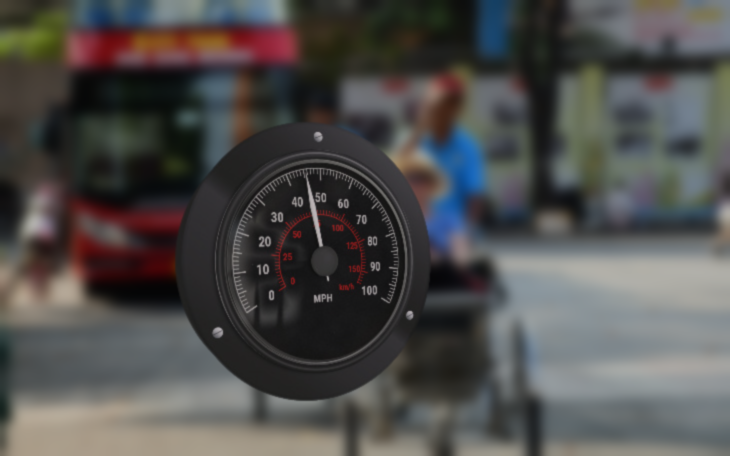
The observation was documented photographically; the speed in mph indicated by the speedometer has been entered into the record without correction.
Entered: 45 mph
